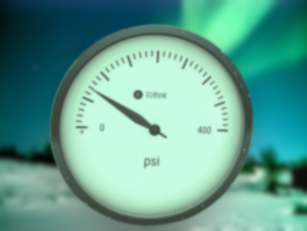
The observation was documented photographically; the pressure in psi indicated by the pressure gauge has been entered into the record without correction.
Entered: 70 psi
